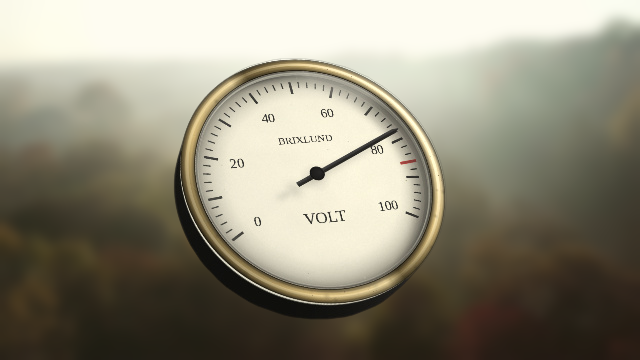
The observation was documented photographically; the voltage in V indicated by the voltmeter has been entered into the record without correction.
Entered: 78 V
